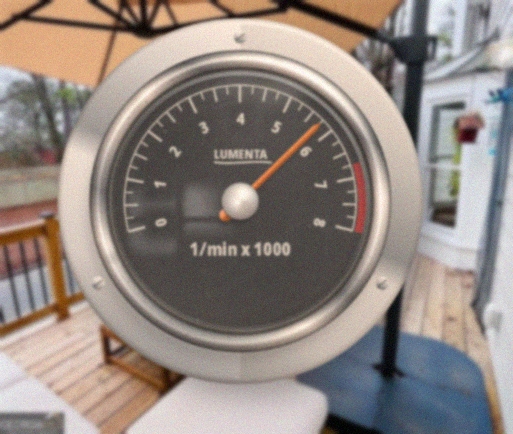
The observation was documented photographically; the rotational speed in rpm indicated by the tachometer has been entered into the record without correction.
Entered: 5750 rpm
